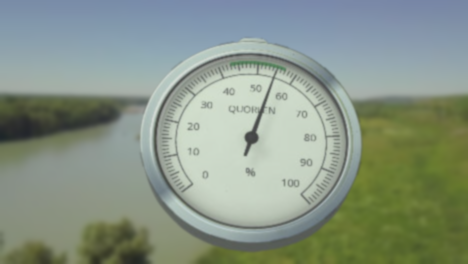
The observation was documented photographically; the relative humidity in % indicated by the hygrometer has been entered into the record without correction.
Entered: 55 %
